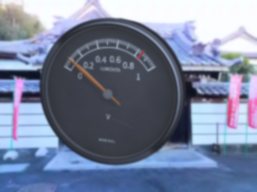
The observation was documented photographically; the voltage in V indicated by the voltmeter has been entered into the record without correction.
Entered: 0.1 V
